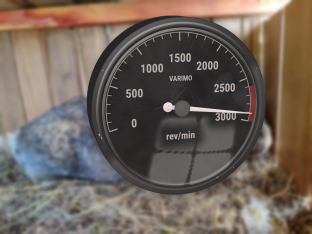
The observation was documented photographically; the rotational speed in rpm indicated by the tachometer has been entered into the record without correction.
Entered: 2900 rpm
